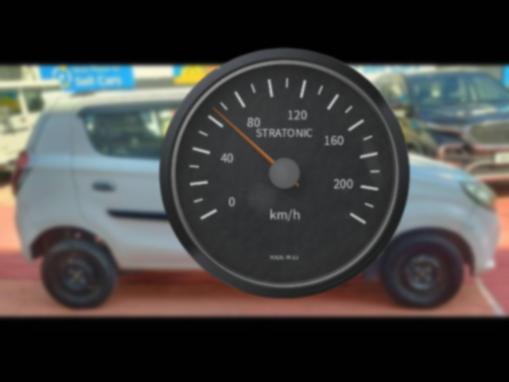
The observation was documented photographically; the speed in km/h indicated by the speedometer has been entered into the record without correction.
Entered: 65 km/h
